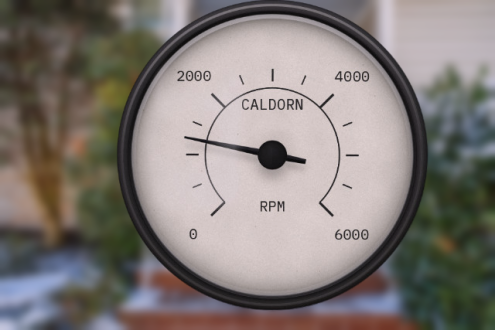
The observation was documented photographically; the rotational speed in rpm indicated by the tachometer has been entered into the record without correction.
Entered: 1250 rpm
